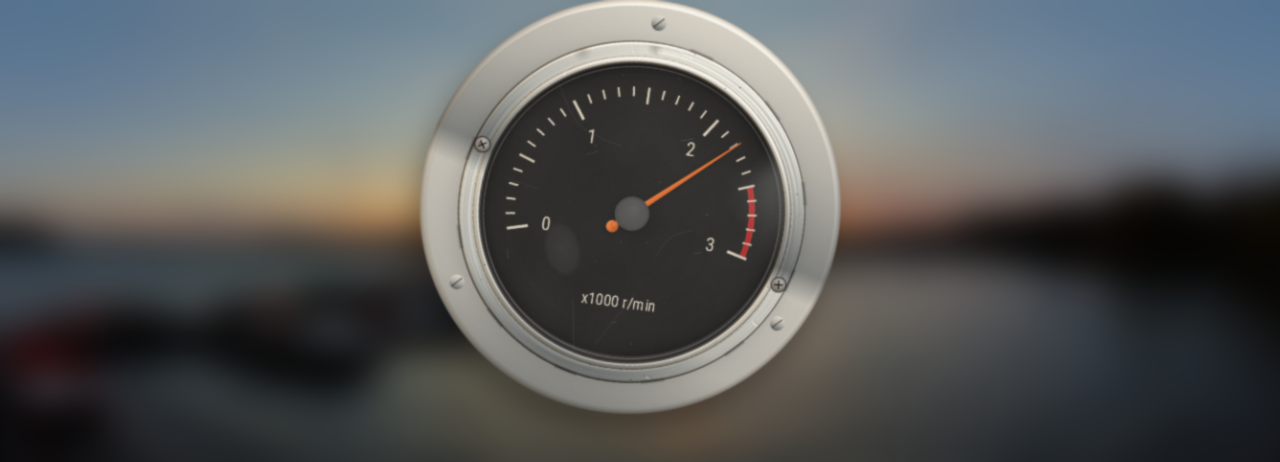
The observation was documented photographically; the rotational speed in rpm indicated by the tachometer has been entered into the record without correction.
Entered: 2200 rpm
